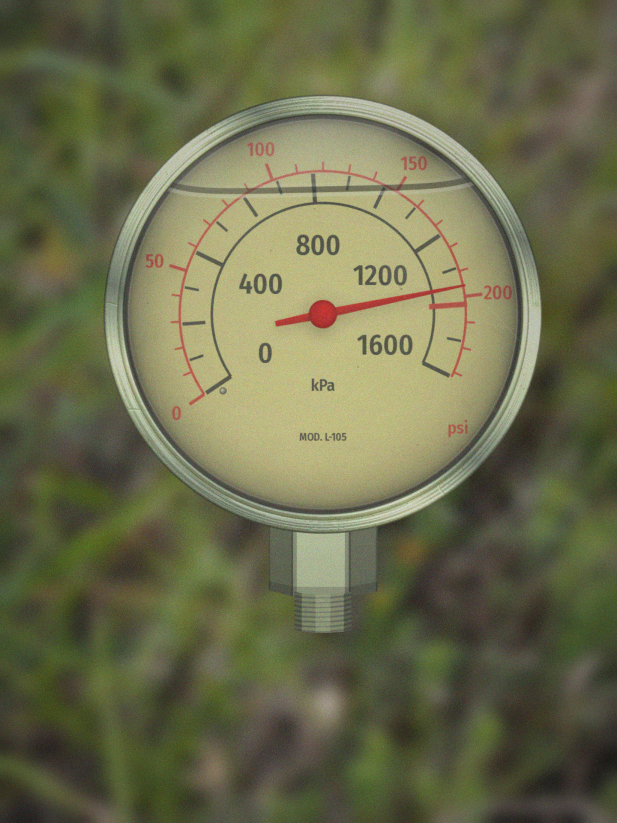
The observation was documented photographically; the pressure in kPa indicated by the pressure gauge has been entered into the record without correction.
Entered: 1350 kPa
